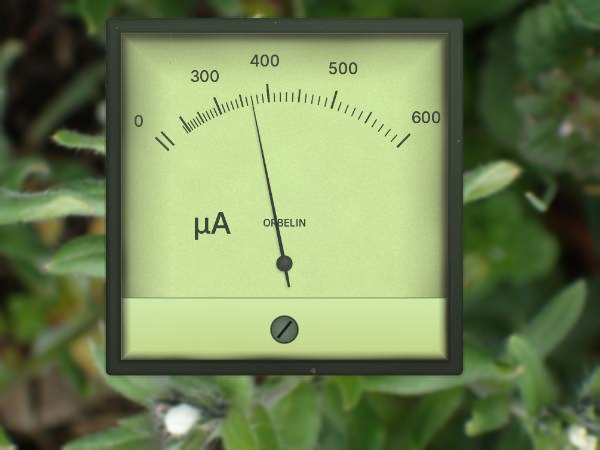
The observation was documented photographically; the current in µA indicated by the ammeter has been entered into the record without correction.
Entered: 370 µA
